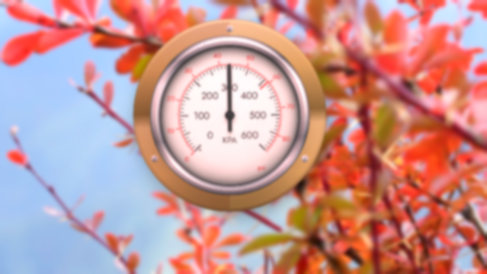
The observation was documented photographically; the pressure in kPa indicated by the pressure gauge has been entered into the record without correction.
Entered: 300 kPa
